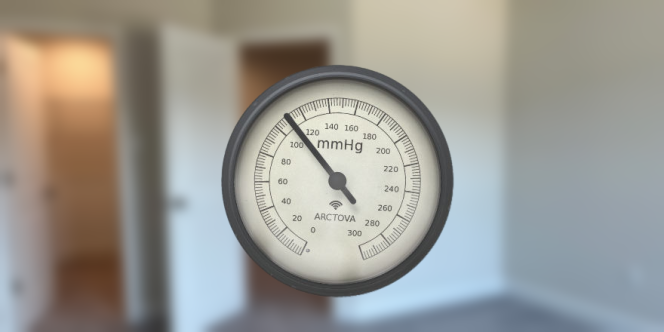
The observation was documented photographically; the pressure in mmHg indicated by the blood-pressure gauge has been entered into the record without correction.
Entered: 110 mmHg
